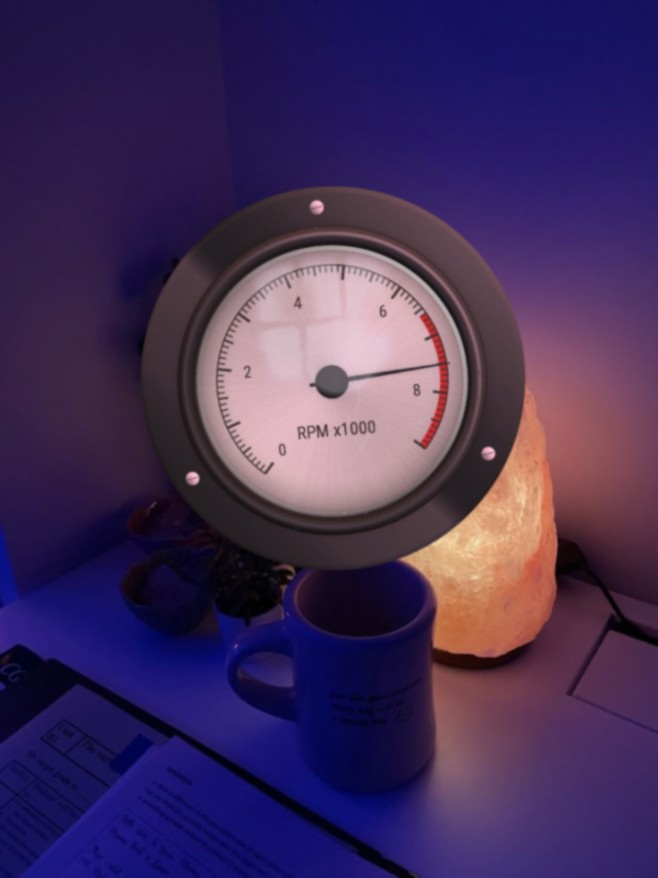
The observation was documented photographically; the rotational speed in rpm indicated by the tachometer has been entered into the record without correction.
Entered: 7500 rpm
